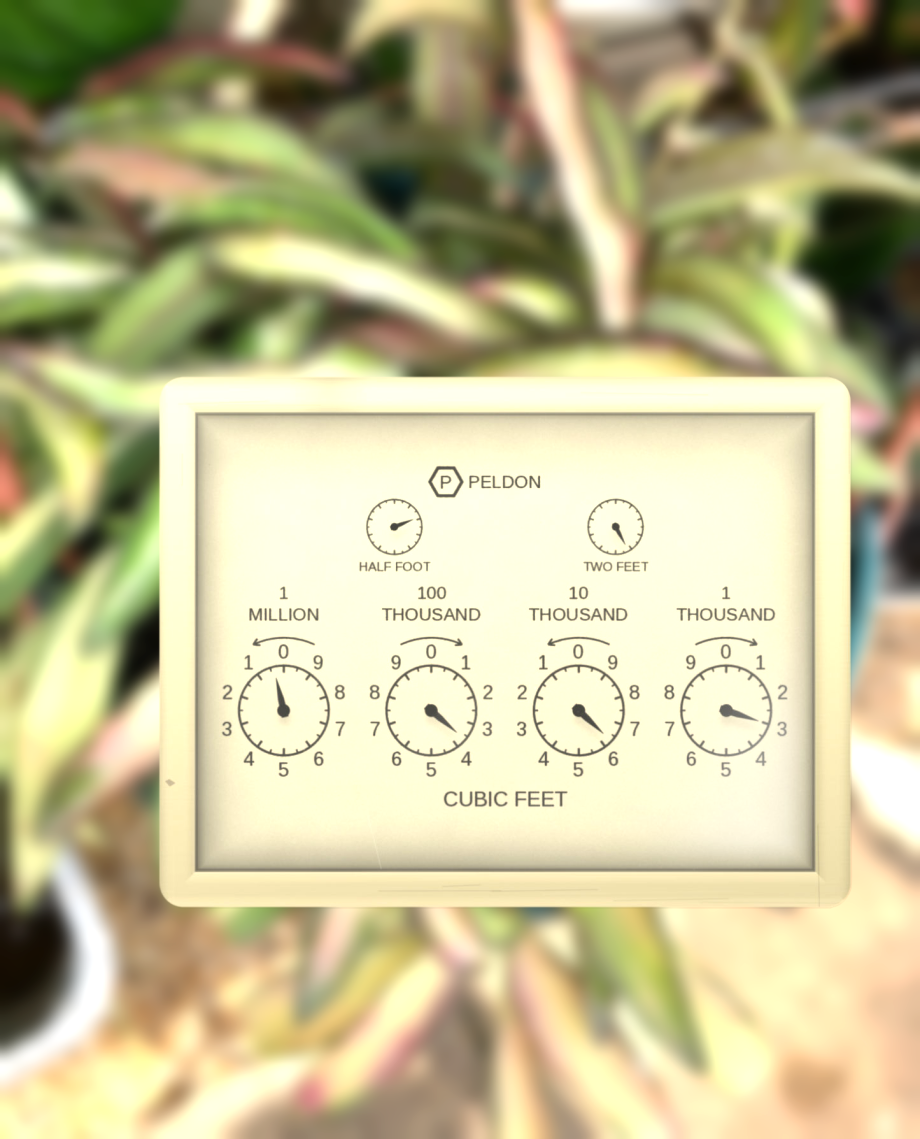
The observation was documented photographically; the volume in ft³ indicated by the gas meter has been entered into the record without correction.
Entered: 36300 ft³
